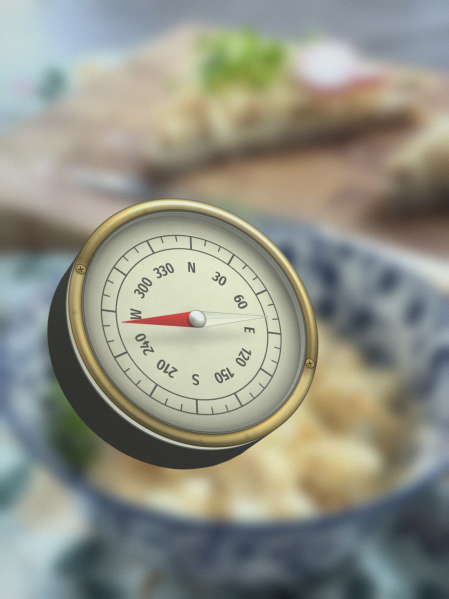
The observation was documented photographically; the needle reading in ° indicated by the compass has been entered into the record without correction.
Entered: 260 °
